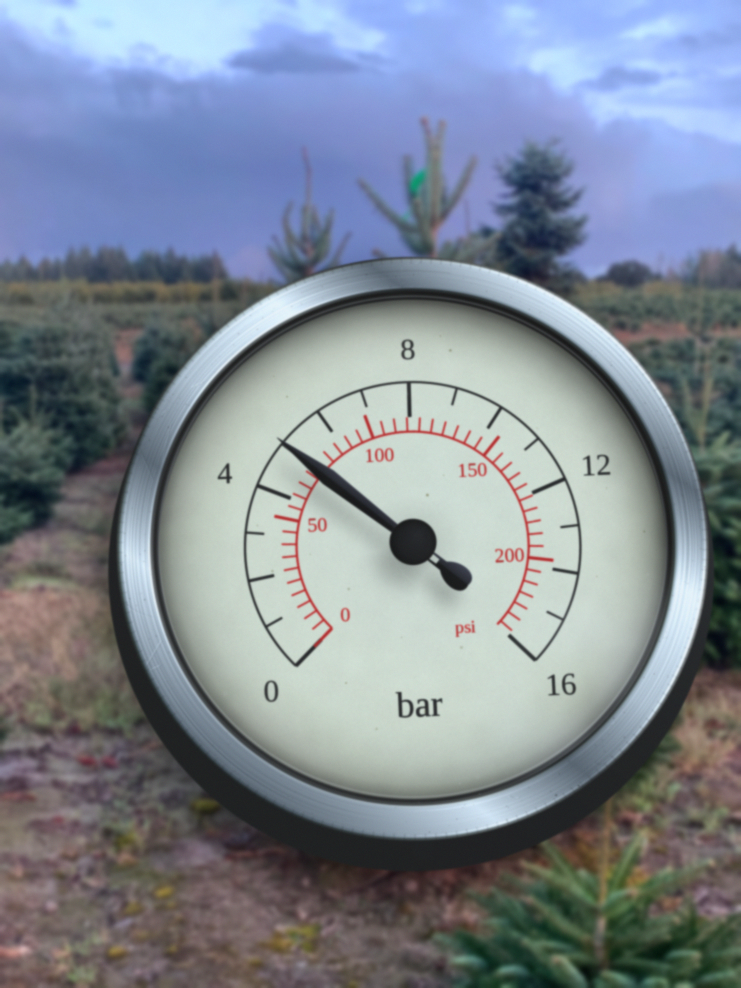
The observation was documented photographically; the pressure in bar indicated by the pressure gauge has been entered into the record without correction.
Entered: 5 bar
